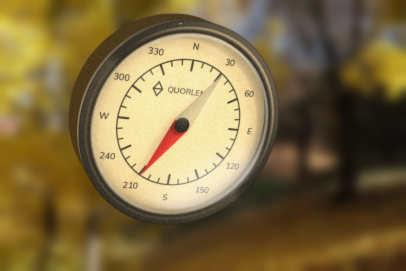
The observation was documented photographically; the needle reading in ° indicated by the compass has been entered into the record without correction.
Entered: 210 °
